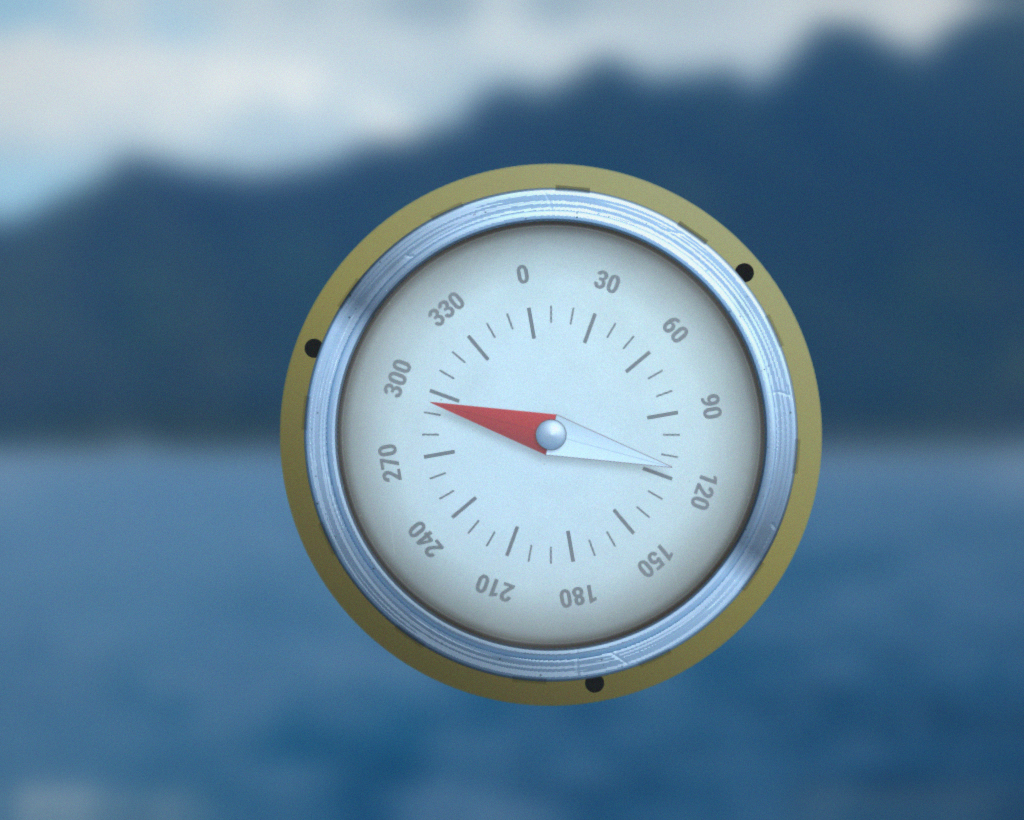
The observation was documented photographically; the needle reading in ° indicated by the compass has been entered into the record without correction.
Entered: 295 °
